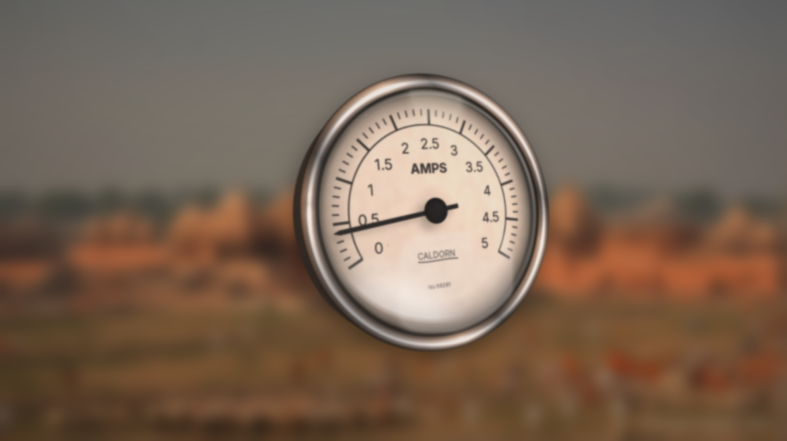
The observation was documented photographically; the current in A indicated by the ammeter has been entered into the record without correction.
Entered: 0.4 A
